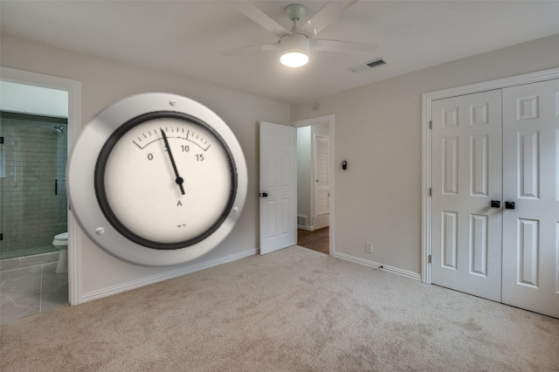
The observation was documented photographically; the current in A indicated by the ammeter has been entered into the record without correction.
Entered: 5 A
